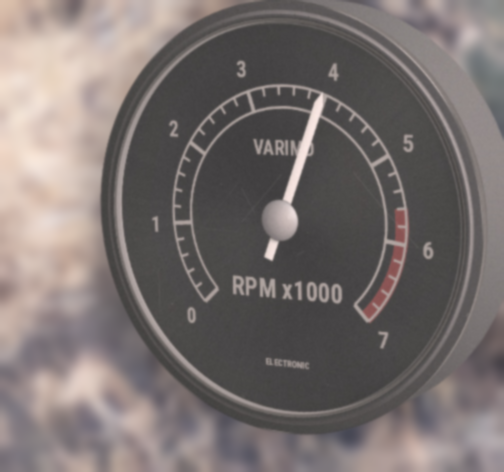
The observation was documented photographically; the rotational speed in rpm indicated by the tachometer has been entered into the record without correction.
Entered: 4000 rpm
